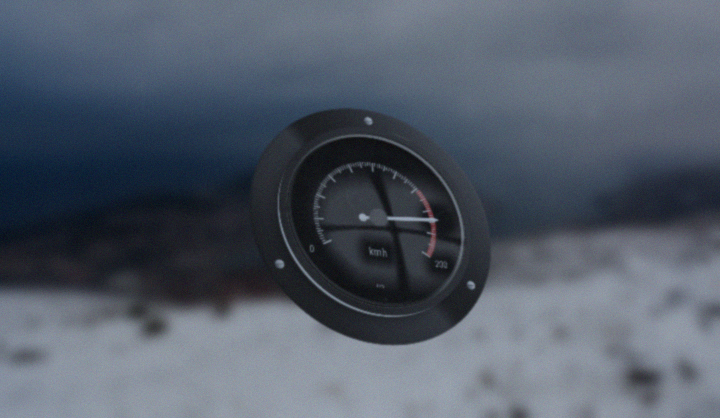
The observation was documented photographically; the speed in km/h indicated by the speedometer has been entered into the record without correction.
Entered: 170 km/h
